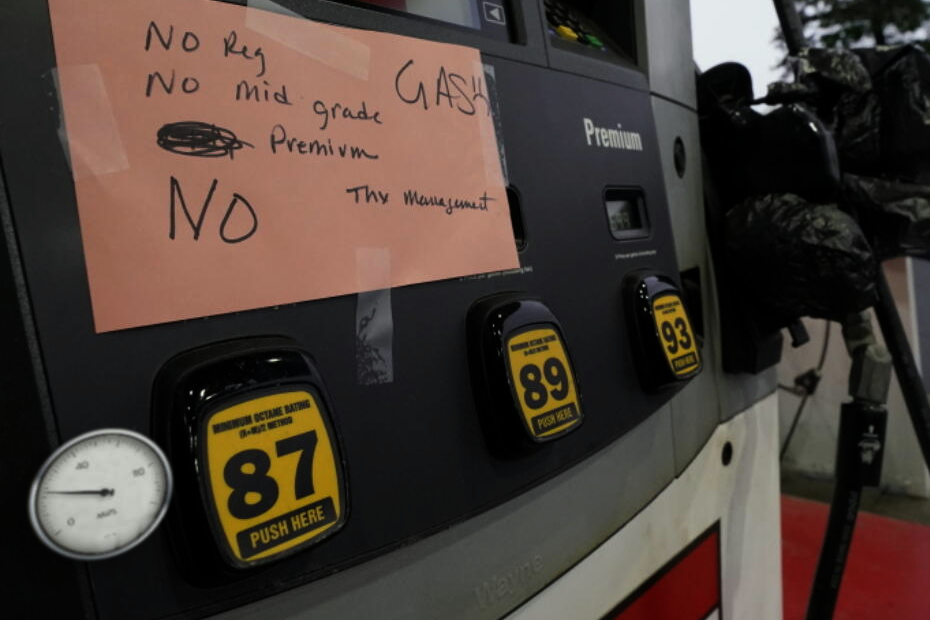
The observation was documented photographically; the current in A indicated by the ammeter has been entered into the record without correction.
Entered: 20 A
